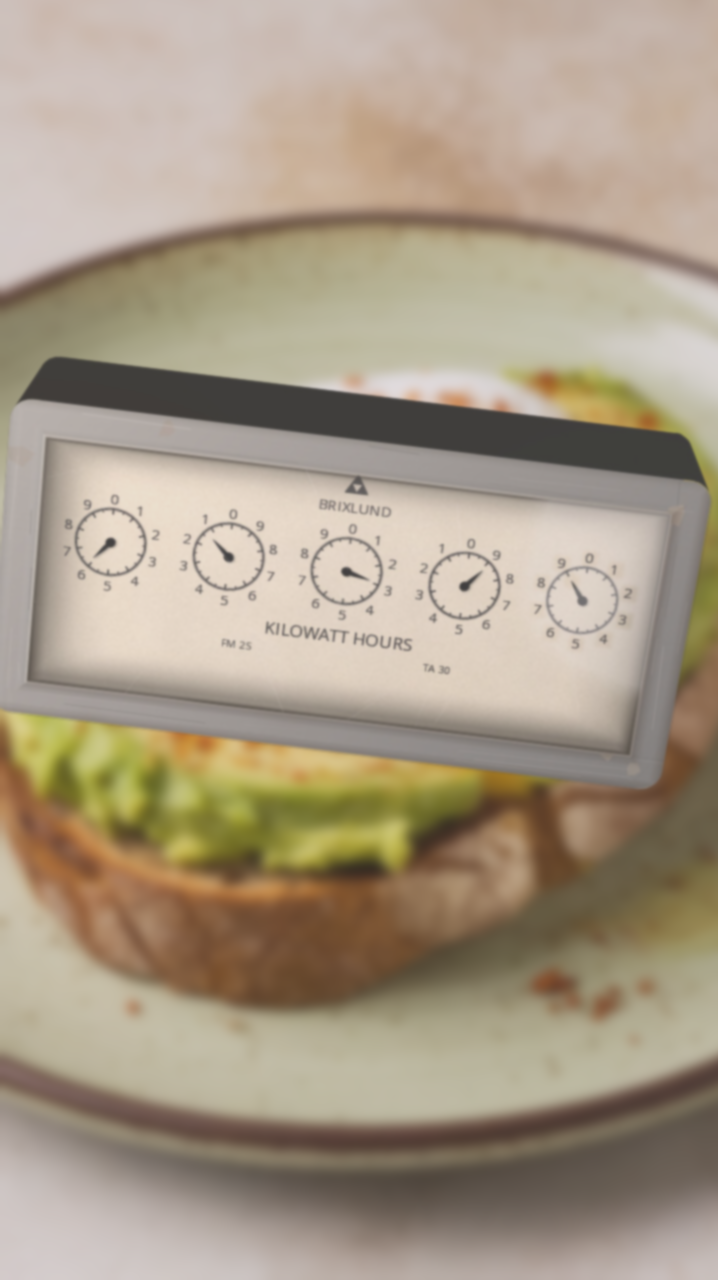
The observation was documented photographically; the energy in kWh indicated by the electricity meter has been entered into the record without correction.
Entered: 61289 kWh
